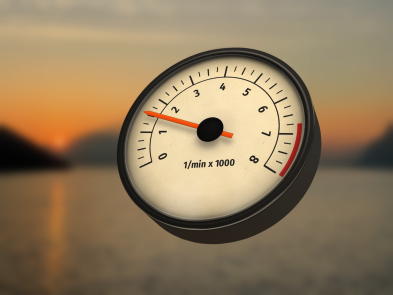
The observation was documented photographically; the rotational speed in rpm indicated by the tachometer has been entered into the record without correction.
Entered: 1500 rpm
